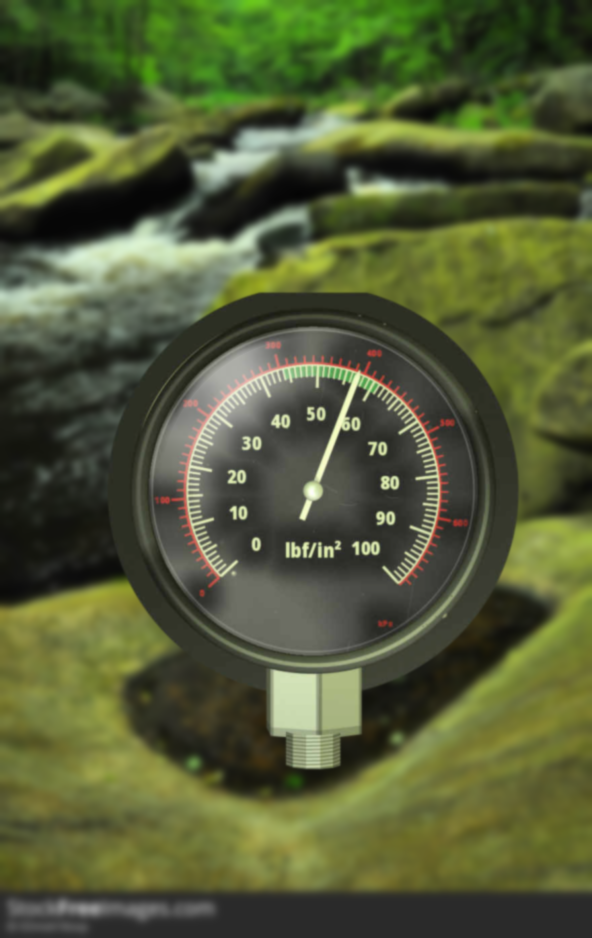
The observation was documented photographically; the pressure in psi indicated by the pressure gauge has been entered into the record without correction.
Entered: 57 psi
